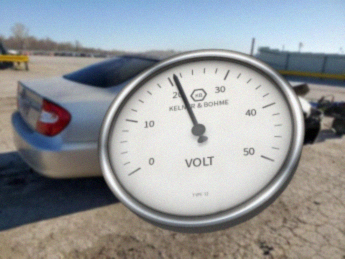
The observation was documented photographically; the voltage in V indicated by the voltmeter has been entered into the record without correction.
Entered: 21 V
